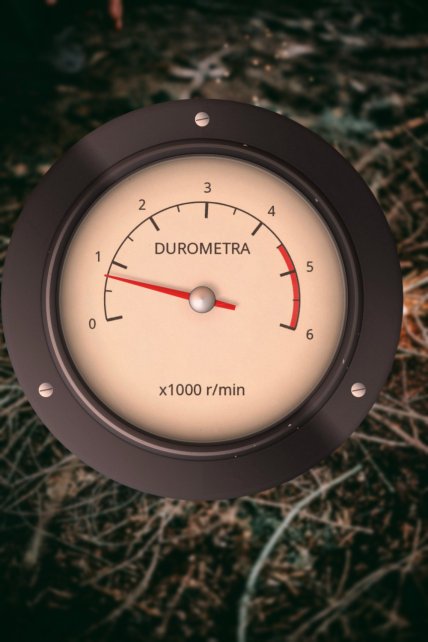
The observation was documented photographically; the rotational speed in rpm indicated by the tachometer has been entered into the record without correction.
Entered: 750 rpm
